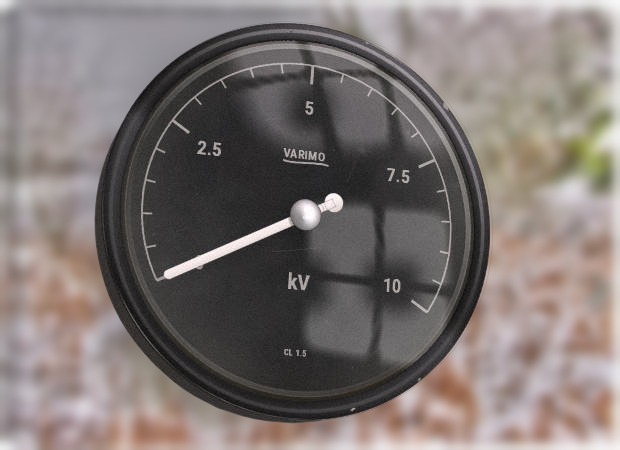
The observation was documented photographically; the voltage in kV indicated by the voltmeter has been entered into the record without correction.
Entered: 0 kV
